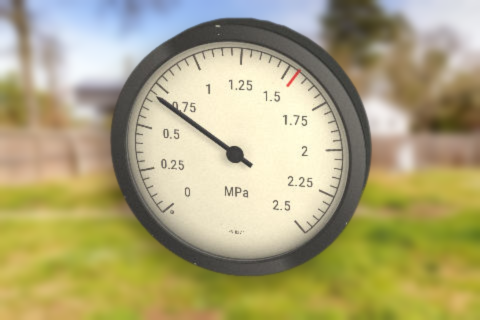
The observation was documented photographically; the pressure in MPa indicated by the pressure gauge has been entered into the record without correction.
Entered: 0.7 MPa
